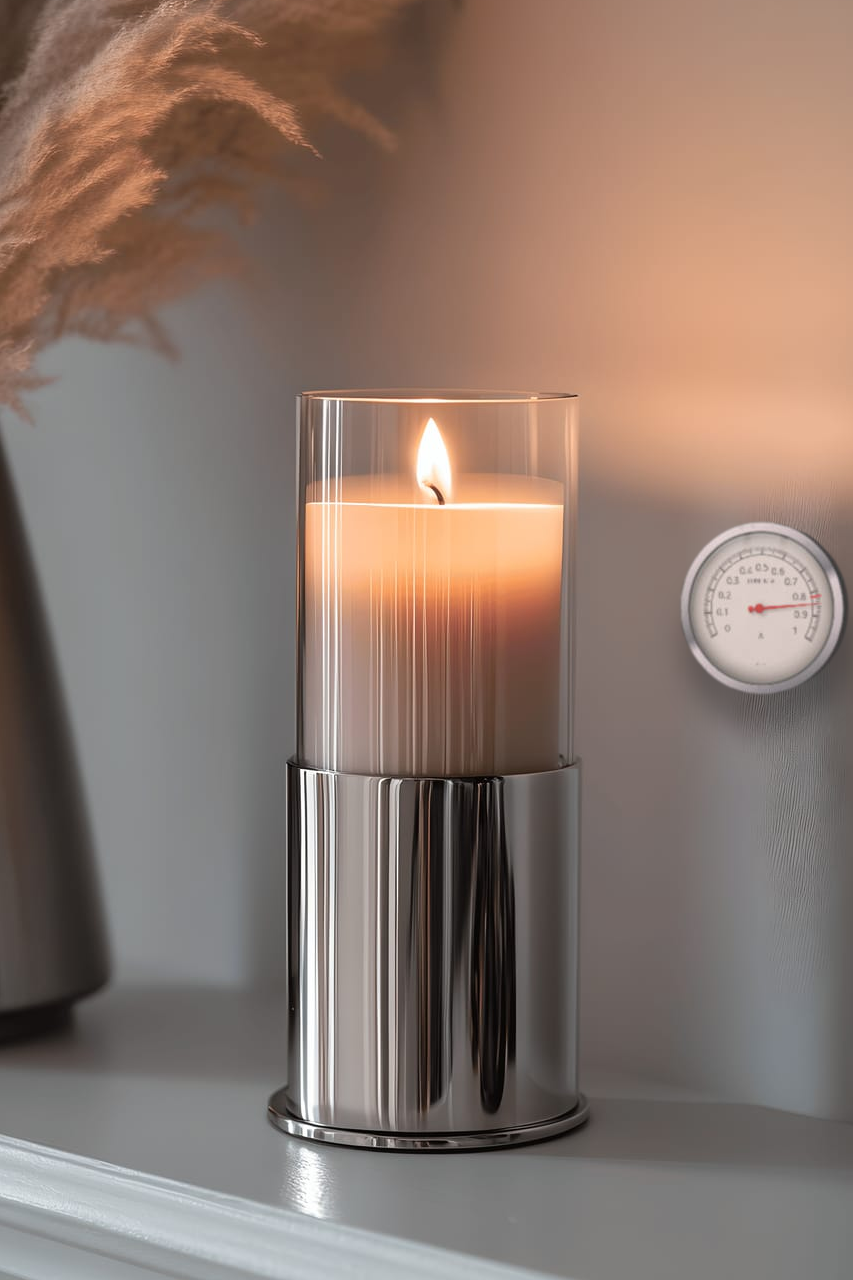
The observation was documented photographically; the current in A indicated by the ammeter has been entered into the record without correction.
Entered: 0.85 A
